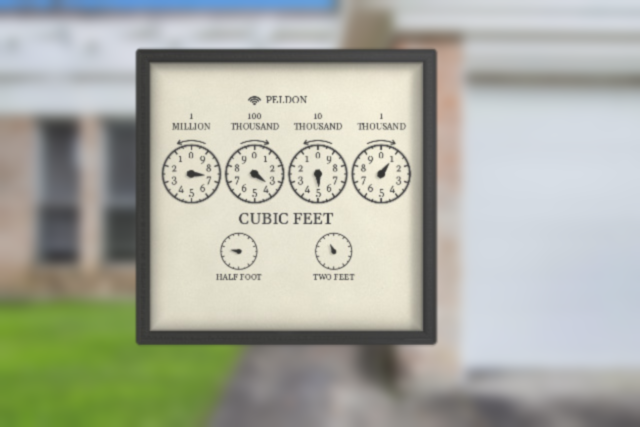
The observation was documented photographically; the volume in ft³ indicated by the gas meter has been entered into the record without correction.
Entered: 735100 ft³
